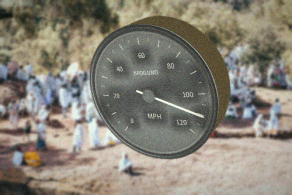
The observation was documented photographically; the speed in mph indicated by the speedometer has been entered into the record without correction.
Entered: 110 mph
